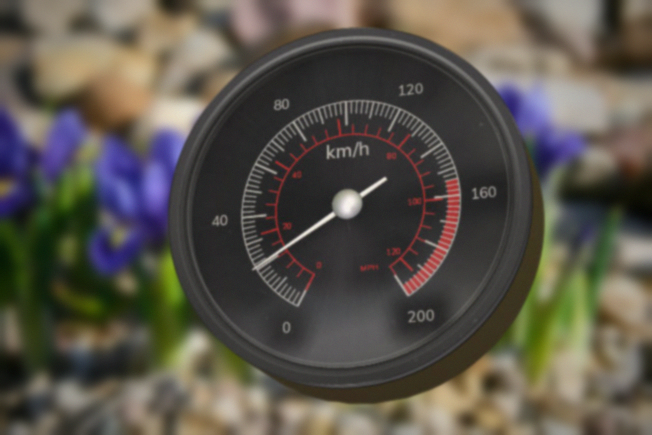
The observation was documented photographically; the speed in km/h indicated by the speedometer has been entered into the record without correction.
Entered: 20 km/h
